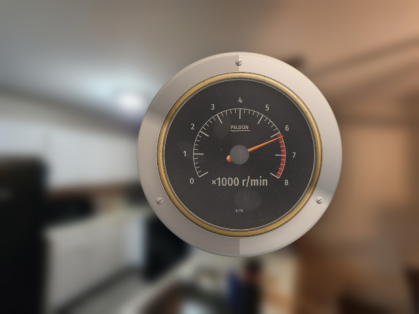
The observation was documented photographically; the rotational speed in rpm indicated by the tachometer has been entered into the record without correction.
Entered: 6200 rpm
